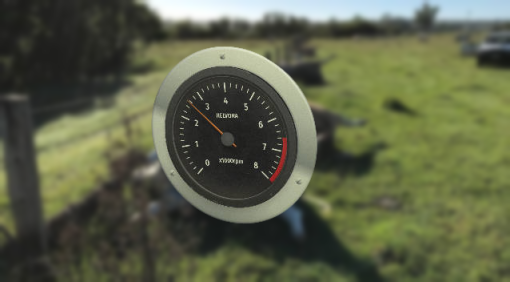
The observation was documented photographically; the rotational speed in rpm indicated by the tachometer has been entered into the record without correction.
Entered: 2600 rpm
